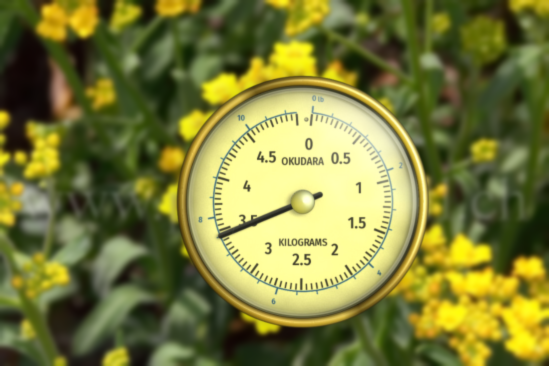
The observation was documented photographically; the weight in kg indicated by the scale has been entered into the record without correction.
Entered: 3.45 kg
